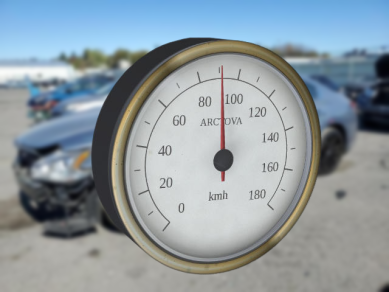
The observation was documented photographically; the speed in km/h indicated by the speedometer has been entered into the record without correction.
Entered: 90 km/h
